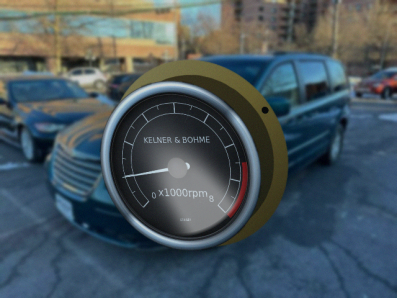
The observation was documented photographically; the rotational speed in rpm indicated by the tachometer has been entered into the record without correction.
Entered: 1000 rpm
